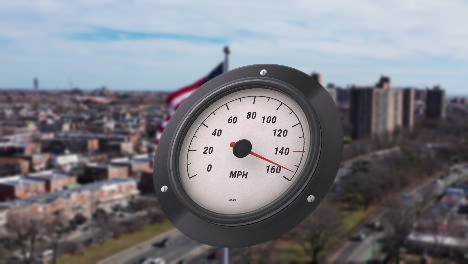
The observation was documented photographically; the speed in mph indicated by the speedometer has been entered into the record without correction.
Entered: 155 mph
